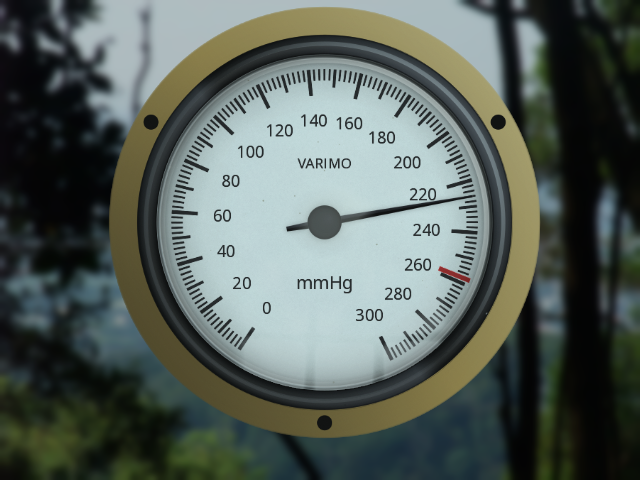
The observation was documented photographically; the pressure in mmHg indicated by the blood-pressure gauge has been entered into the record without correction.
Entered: 226 mmHg
